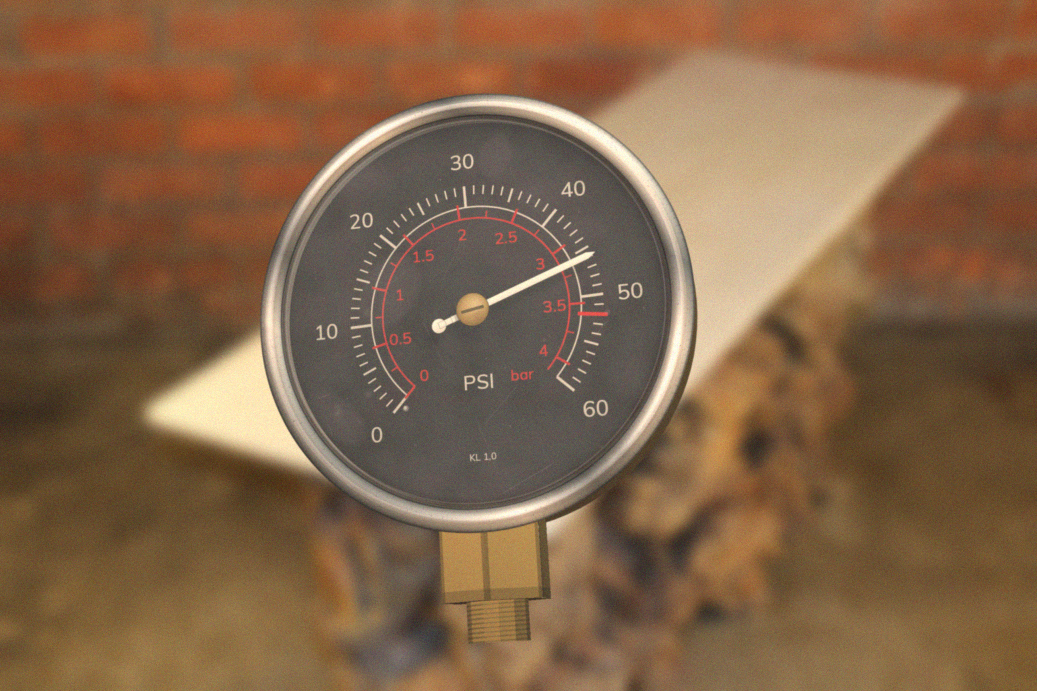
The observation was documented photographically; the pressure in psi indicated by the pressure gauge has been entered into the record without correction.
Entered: 46 psi
